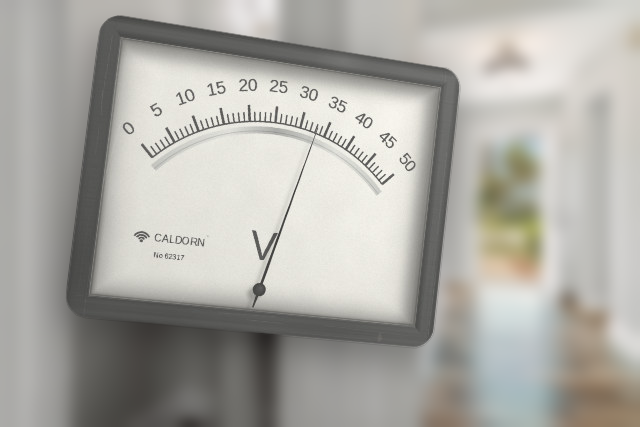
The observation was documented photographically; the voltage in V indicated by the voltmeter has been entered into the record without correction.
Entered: 33 V
